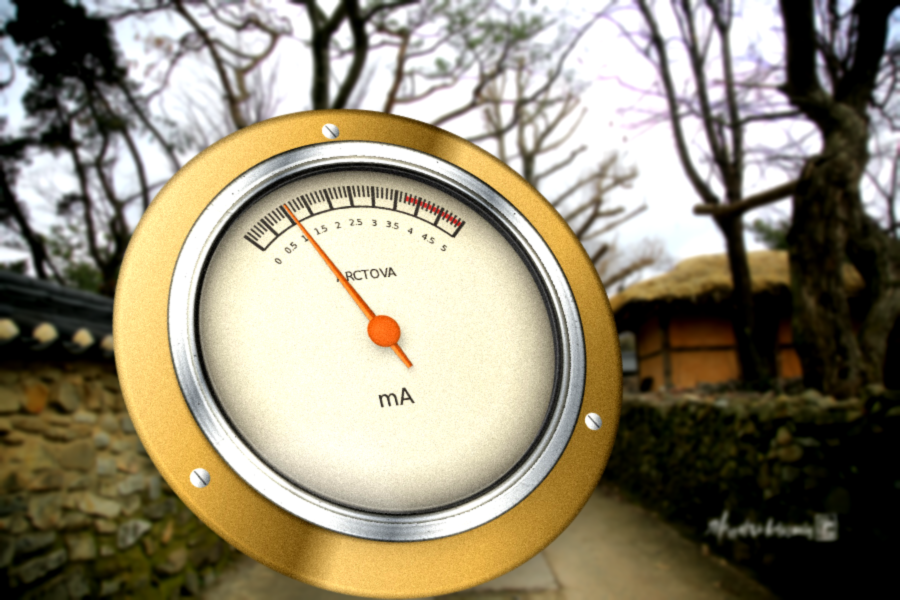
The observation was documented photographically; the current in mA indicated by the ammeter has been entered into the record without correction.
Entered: 1 mA
